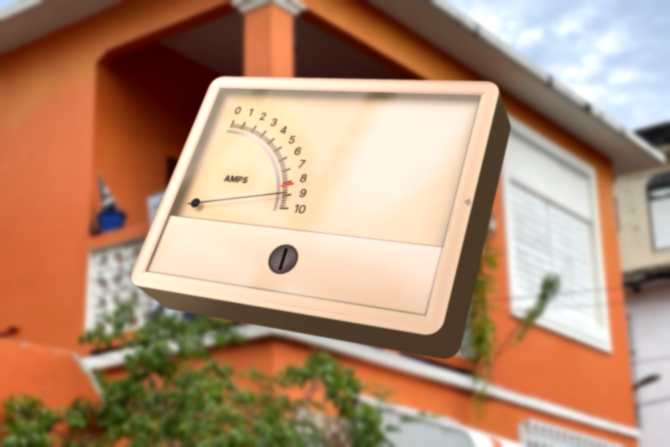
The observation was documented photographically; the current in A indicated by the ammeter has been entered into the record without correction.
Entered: 9 A
